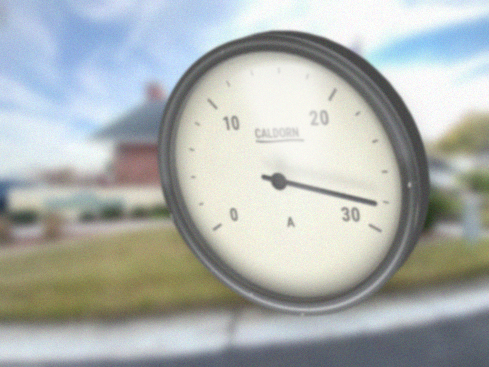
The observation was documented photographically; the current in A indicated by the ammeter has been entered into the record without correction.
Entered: 28 A
